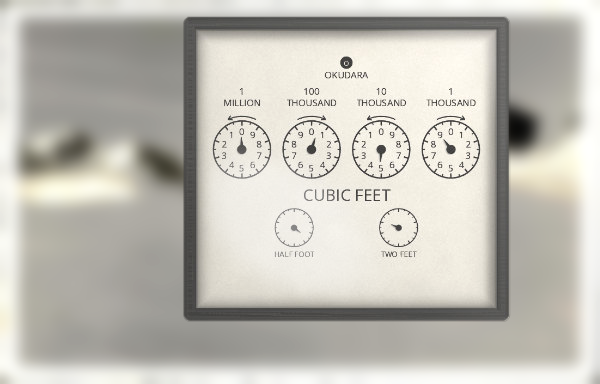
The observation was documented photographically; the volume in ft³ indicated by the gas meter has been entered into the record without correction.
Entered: 4900 ft³
